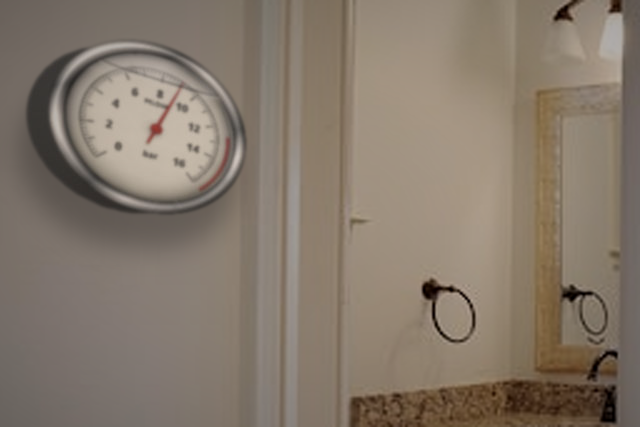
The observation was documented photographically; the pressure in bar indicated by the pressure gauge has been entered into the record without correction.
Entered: 9 bar
